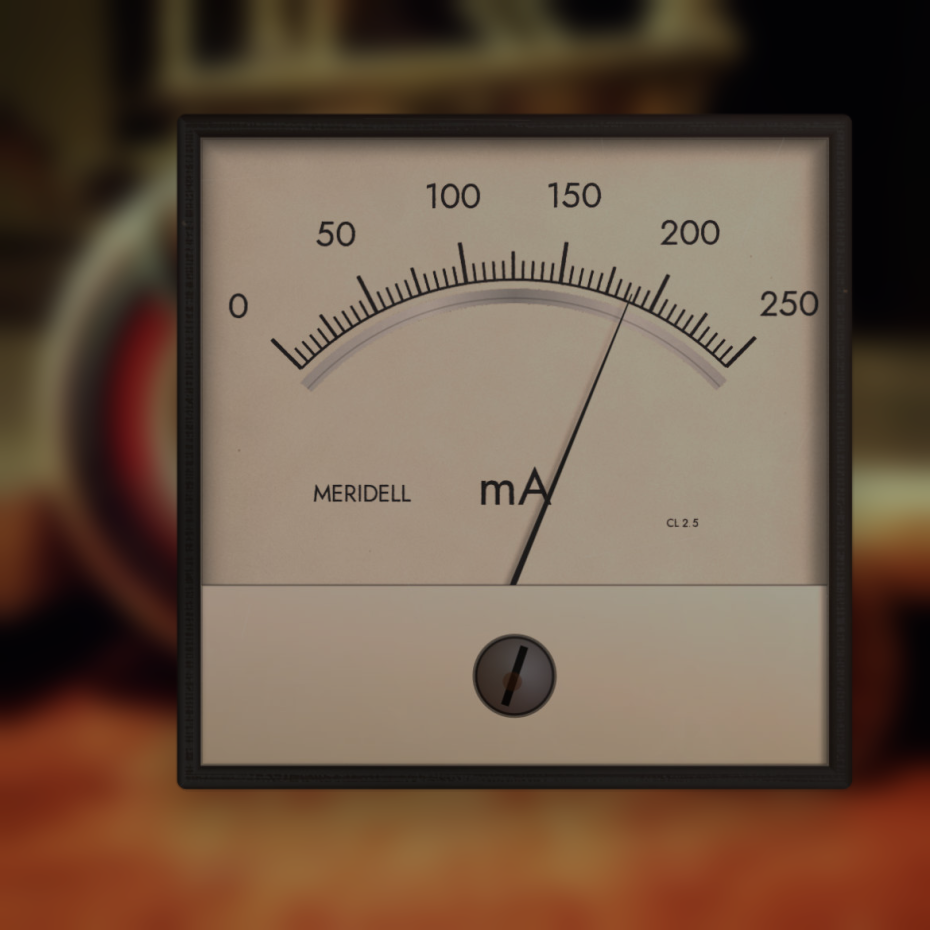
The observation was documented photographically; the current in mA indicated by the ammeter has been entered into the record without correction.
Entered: 187.5 mA
